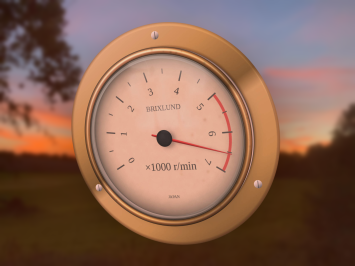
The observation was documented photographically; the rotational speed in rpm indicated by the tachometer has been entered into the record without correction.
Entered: 6500 rpm
